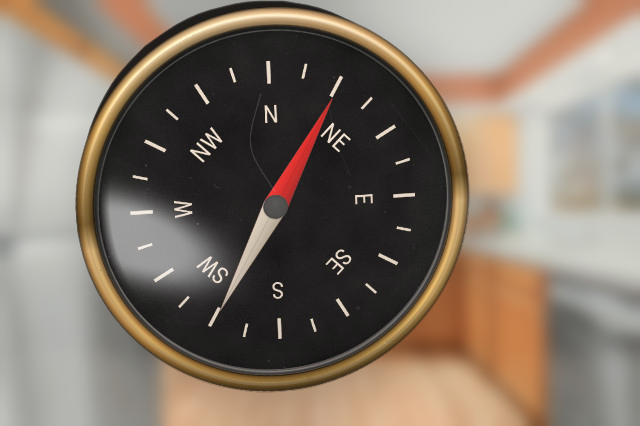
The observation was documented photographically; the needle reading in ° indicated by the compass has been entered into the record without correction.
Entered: 30 °
